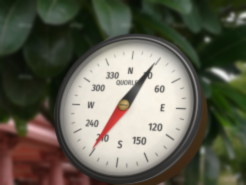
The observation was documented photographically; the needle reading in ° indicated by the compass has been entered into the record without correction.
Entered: 210 °
